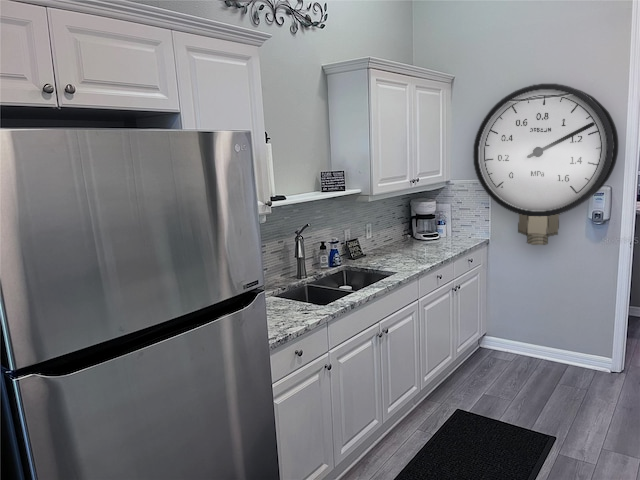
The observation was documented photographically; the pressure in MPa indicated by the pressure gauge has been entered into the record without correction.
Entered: 1.15 MPa
